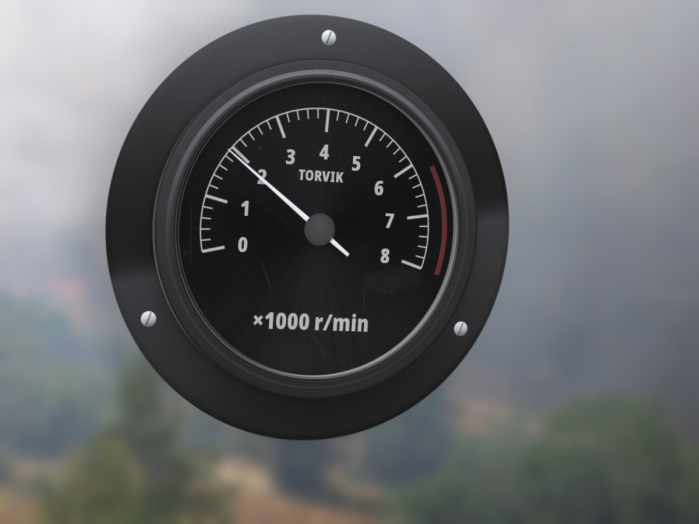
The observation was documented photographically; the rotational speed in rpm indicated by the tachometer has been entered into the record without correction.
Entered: 1900 rpm
